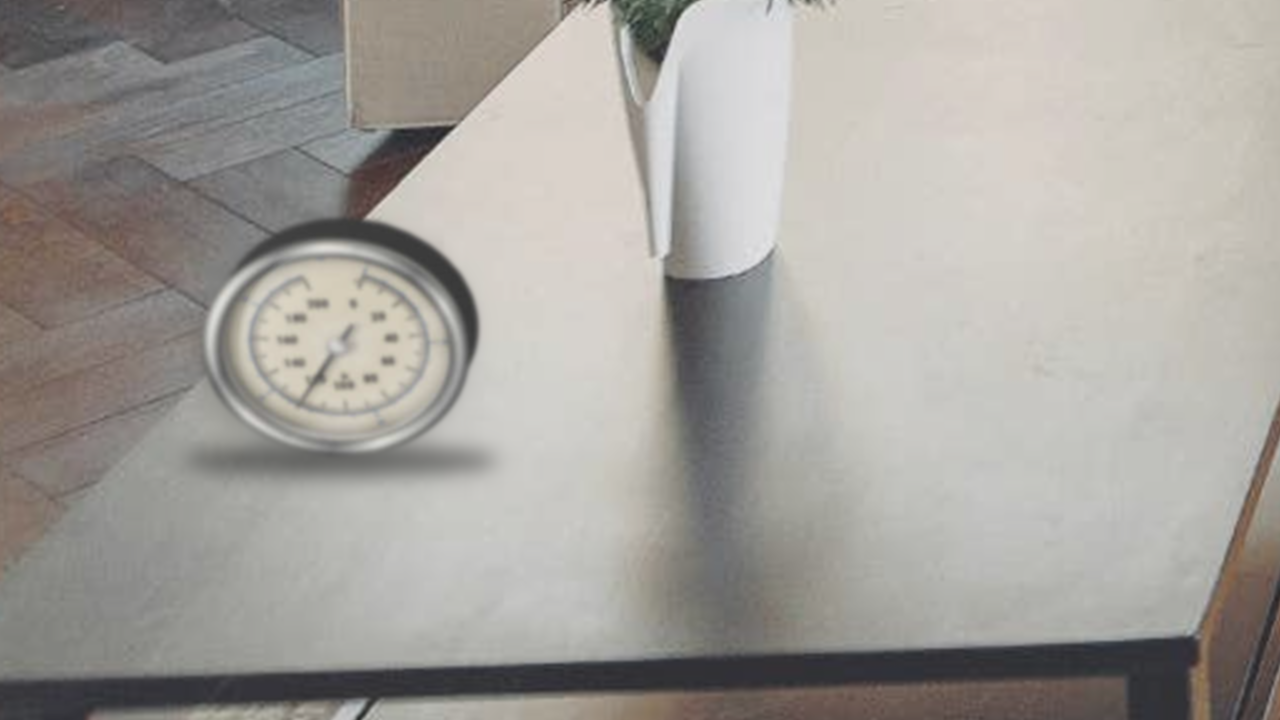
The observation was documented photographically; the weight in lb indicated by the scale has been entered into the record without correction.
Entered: 120 lb
